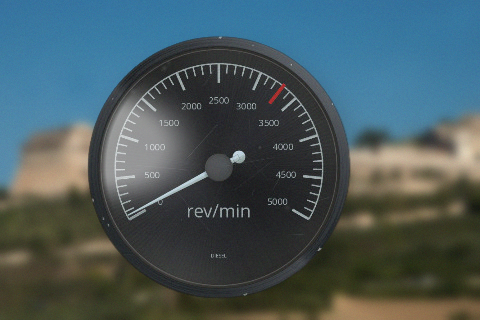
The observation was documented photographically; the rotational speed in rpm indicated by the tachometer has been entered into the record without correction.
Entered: 50 rpm
